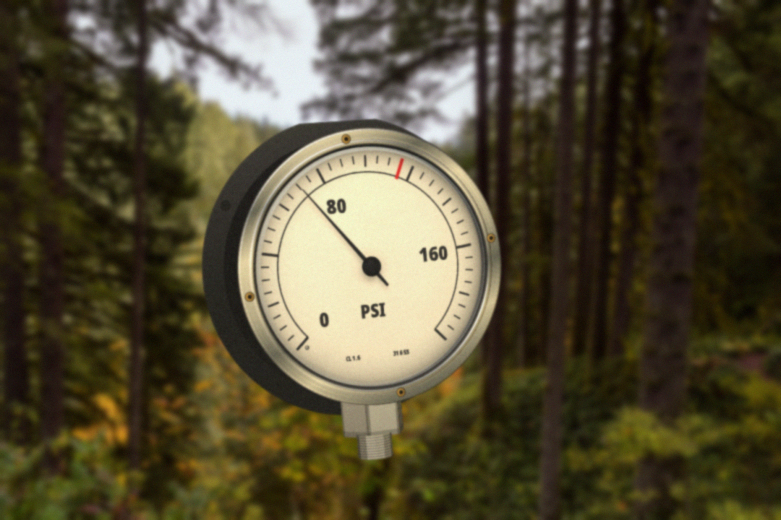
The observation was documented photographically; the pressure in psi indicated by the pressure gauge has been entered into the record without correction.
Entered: 70 psi
